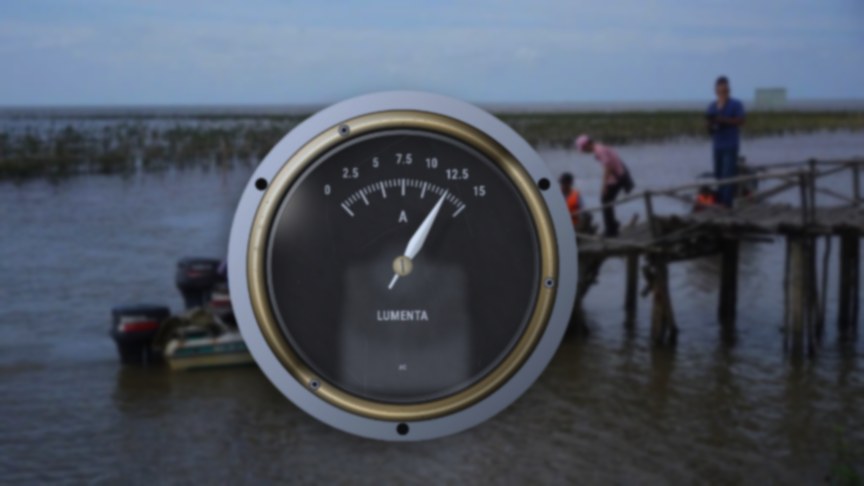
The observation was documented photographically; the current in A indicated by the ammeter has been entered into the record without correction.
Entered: 12.5 A
